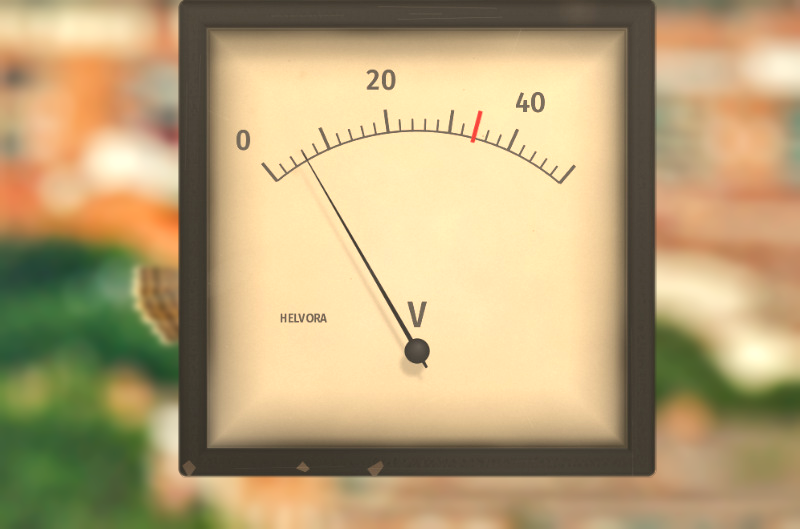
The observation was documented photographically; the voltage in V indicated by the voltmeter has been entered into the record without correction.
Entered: 6 V
